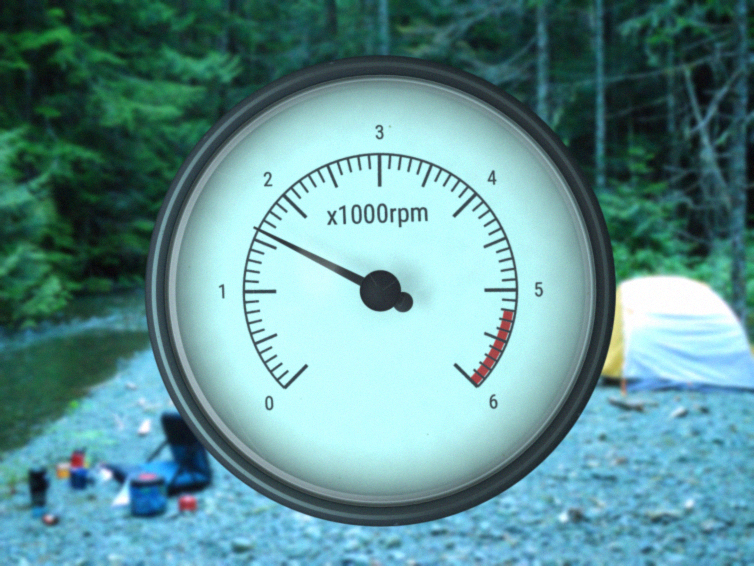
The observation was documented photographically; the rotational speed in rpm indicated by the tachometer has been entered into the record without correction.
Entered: 1600 rpm
